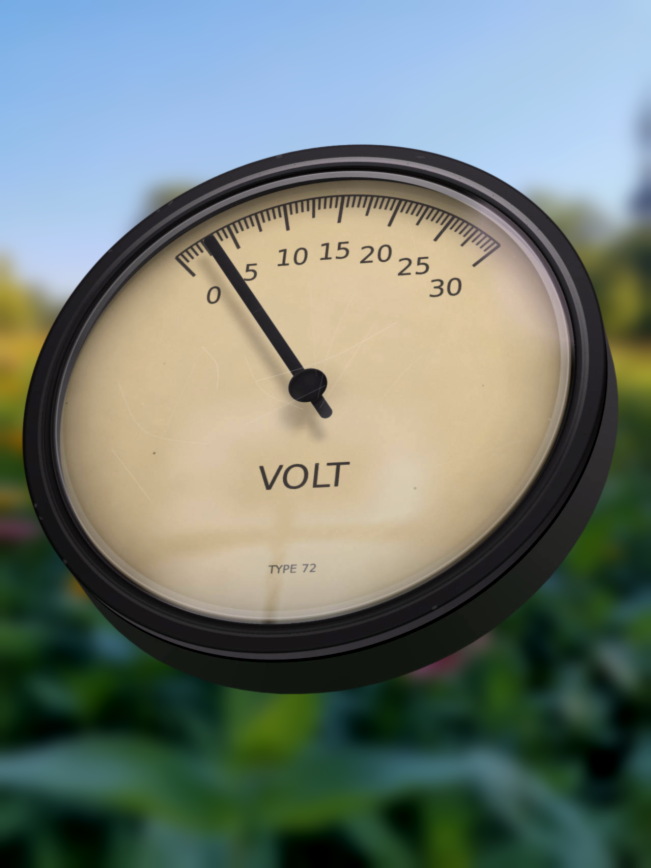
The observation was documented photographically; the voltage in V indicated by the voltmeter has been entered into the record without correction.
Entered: 3 V
